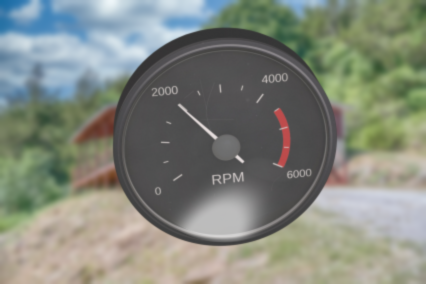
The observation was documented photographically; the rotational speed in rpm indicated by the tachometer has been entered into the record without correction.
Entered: 2000 rpm
